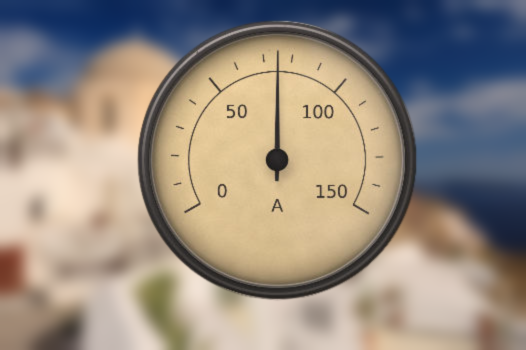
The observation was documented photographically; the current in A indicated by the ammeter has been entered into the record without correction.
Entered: 75 A
